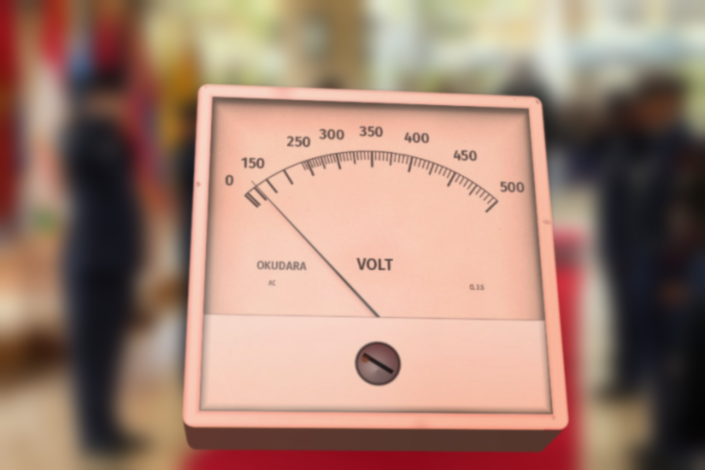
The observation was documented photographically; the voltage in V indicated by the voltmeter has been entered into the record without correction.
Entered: 100 V
